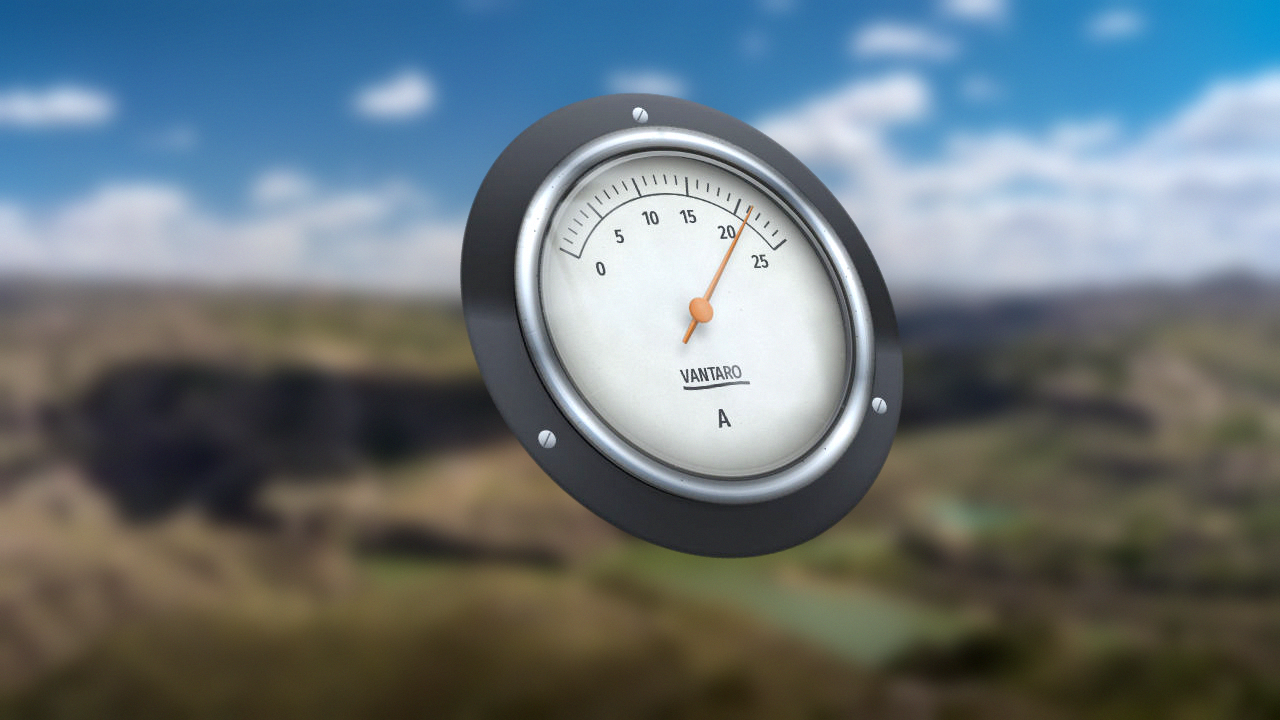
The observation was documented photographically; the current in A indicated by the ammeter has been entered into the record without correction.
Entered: 21 A
